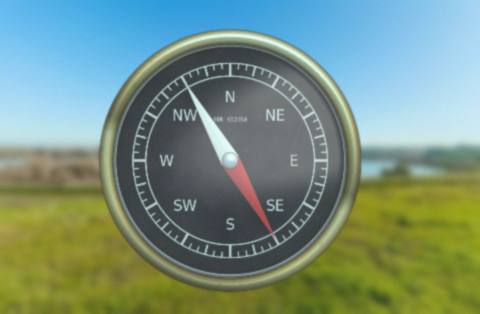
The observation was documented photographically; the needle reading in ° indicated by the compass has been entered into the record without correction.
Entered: 150 °
